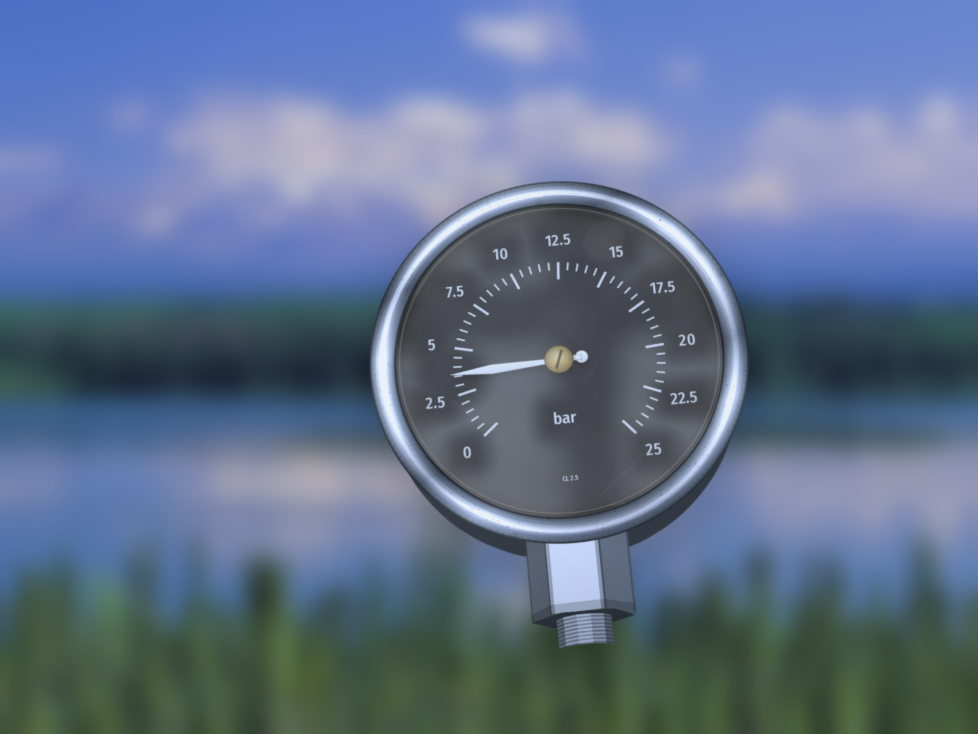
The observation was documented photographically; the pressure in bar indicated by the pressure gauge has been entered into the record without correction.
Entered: 3.5 bar
